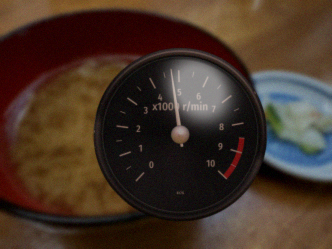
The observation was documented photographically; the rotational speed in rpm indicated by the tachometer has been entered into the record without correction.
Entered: 4750 rpm
